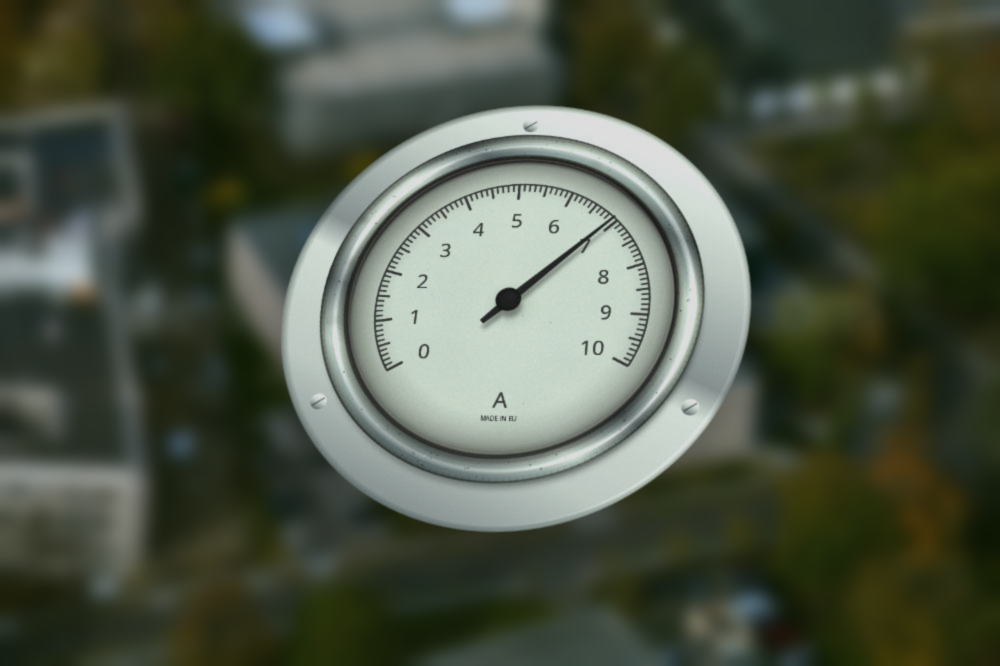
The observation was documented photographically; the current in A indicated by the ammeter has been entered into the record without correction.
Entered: 7 A
